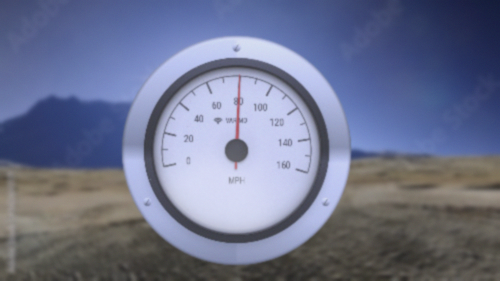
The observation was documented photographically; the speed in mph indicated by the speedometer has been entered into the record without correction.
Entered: 80 mph
